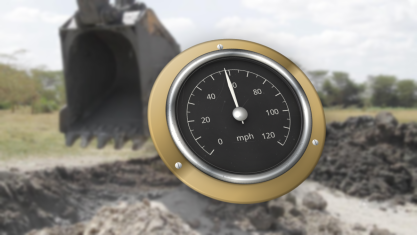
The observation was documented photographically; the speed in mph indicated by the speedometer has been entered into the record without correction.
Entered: 57.5 mph
